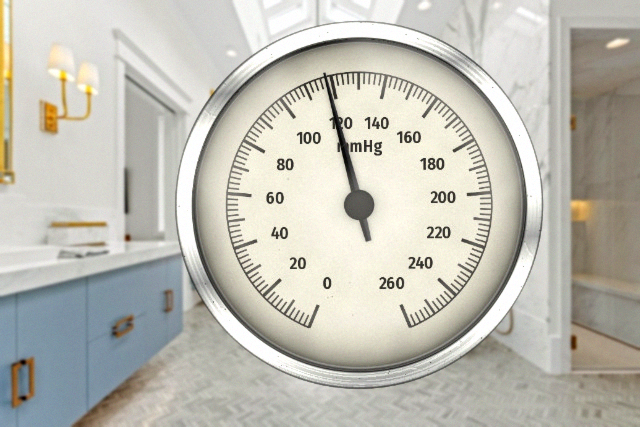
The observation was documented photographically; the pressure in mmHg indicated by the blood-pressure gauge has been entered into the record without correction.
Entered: 118 mmHg
